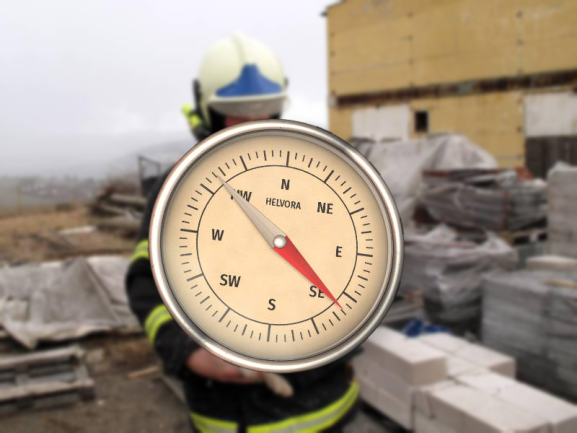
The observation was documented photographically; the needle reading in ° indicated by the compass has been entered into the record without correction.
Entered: 130 °
